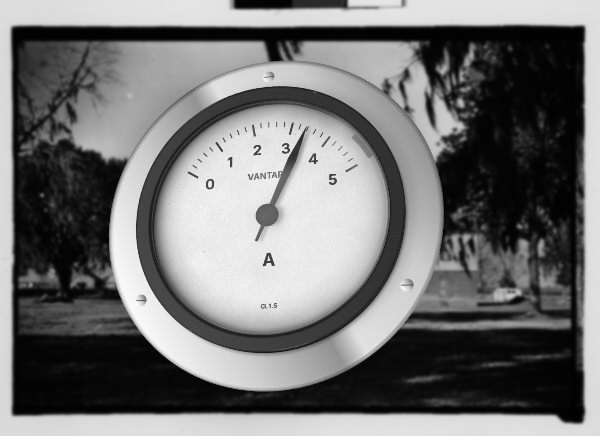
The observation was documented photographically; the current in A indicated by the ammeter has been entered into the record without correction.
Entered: 3.4 A
